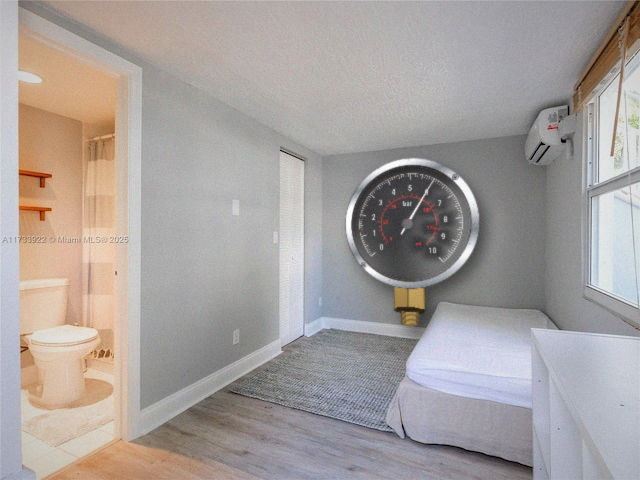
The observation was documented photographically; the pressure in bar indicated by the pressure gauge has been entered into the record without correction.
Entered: 6 bar
